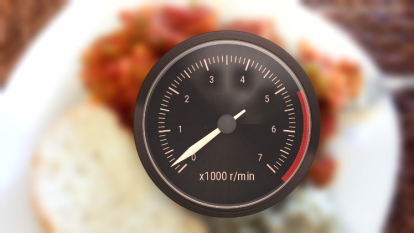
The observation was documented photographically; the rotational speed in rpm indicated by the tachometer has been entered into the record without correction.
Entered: 200 rpm
